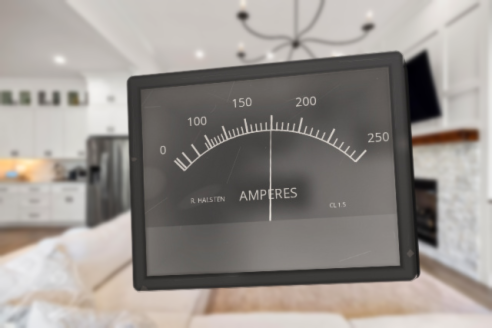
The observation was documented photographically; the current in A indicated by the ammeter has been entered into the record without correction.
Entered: 175 A
